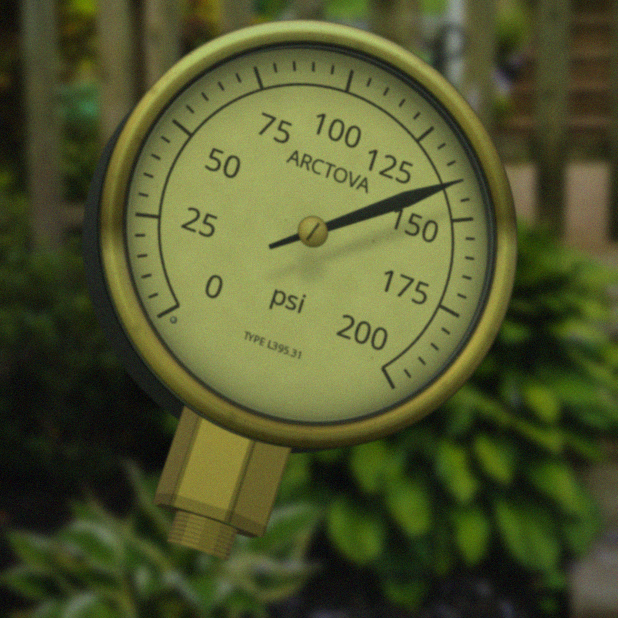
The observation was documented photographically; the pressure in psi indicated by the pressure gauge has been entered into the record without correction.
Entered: 140 psi
